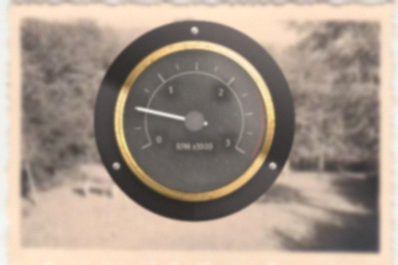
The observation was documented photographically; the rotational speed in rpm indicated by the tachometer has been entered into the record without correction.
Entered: 500 rpm
